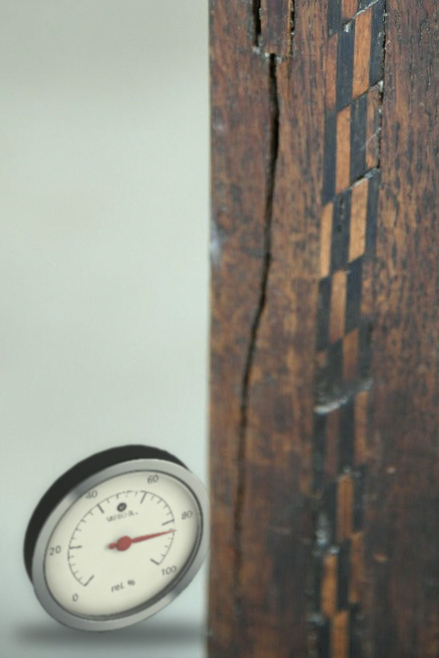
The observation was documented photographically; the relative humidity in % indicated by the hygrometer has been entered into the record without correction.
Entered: 84 %
